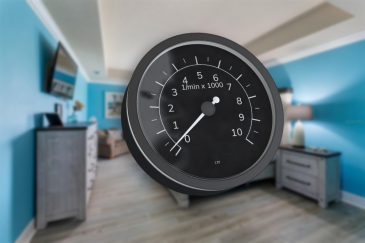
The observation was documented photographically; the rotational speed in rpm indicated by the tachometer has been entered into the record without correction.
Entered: 250 rpm
